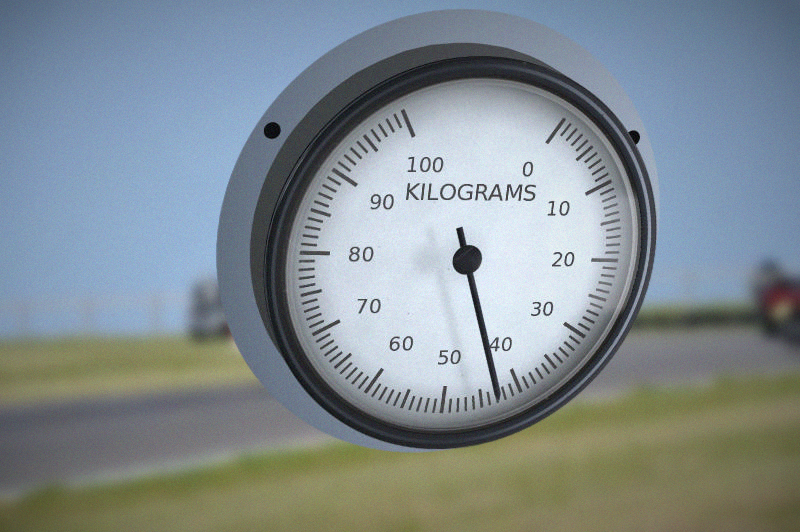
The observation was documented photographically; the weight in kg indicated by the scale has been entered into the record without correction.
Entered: 43 kg
